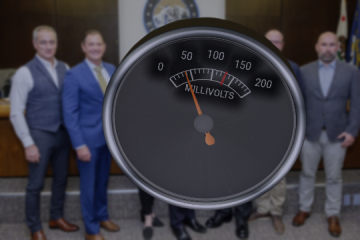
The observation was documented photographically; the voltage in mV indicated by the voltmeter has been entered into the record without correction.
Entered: 40 mV
